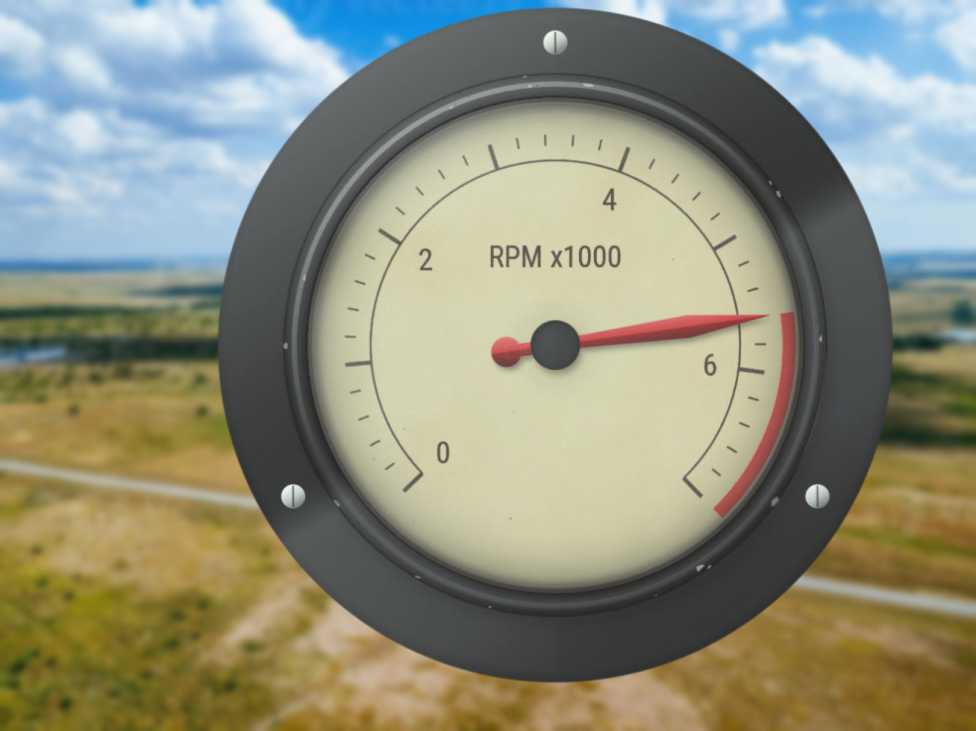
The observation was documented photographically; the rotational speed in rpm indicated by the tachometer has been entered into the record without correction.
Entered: 5600 rpm
